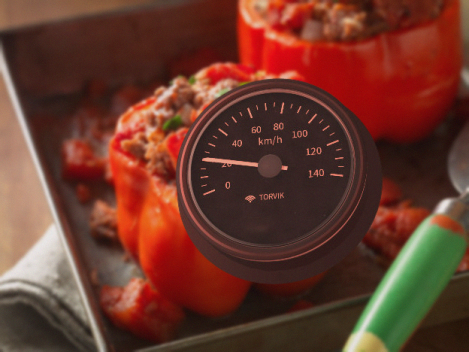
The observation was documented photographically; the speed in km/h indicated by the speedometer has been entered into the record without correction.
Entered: 20 km/h
